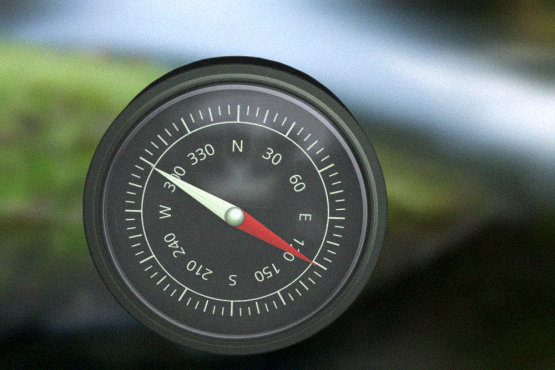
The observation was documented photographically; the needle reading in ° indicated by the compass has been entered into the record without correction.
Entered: 120 °
